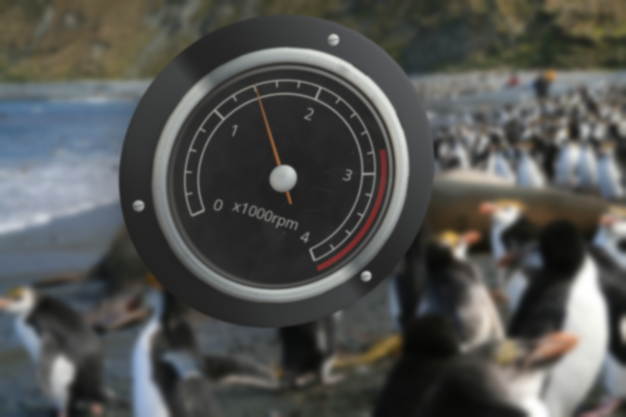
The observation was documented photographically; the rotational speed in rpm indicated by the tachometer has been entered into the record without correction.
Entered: 1400 rpm
